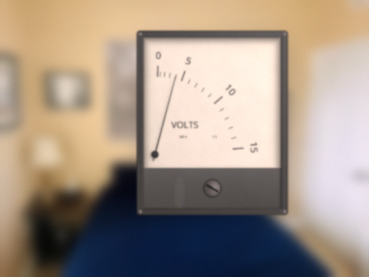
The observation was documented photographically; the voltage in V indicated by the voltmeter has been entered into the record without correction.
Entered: 4 V
